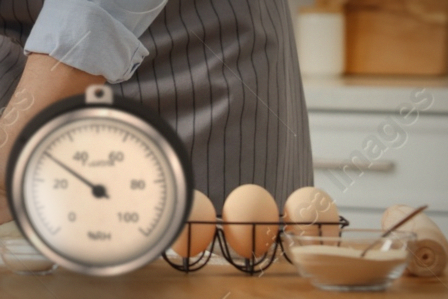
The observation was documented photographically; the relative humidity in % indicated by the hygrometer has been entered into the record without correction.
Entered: 30 %
